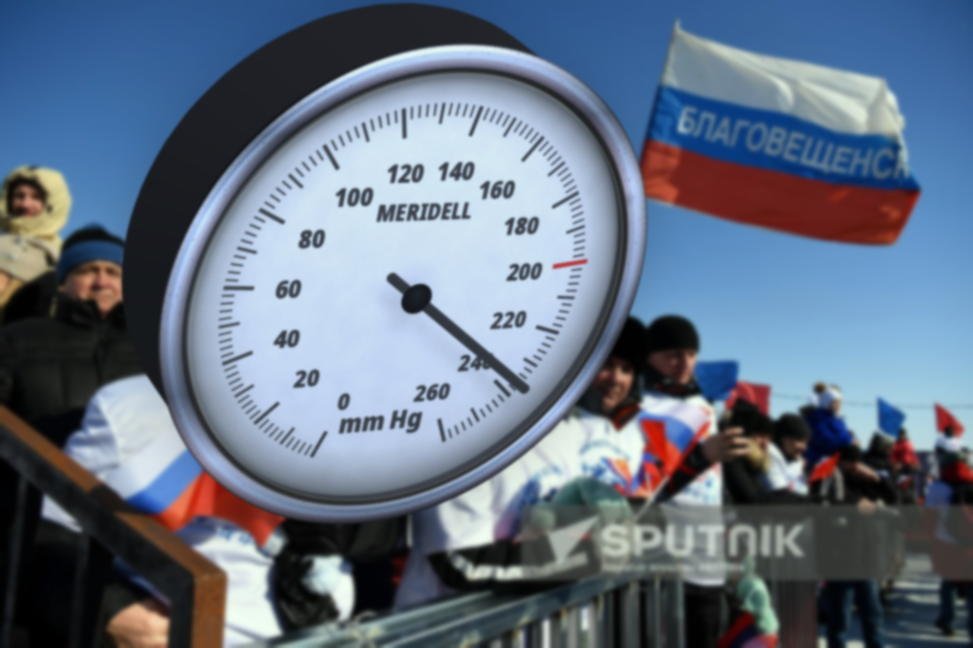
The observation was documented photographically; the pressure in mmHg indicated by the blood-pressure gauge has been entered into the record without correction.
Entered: 236 mmHg
